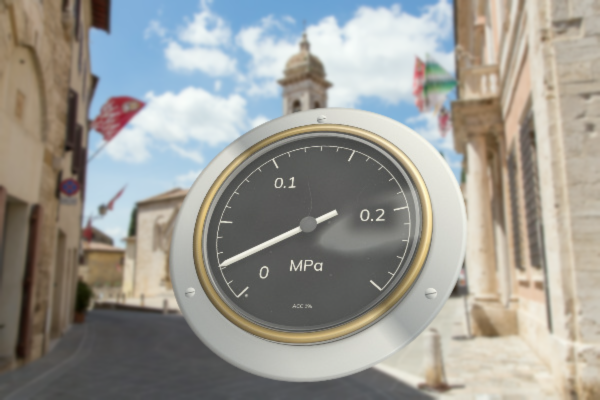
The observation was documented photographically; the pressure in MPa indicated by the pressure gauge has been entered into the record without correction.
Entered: 0.02 MPa
